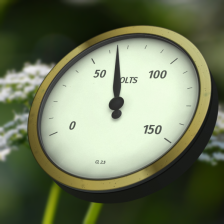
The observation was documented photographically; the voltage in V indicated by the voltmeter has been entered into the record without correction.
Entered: 65 V
